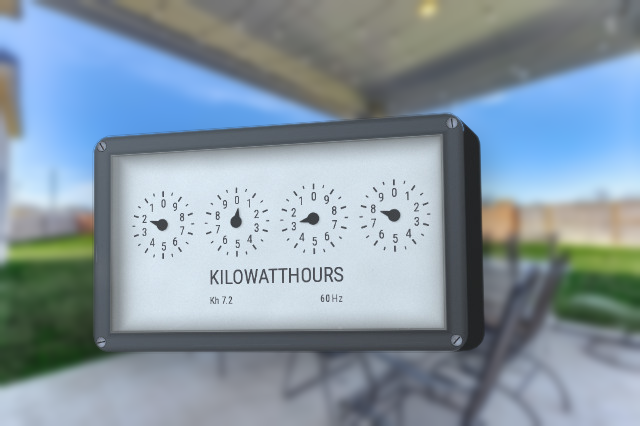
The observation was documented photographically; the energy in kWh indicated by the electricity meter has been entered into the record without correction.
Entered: 2028 kWh
